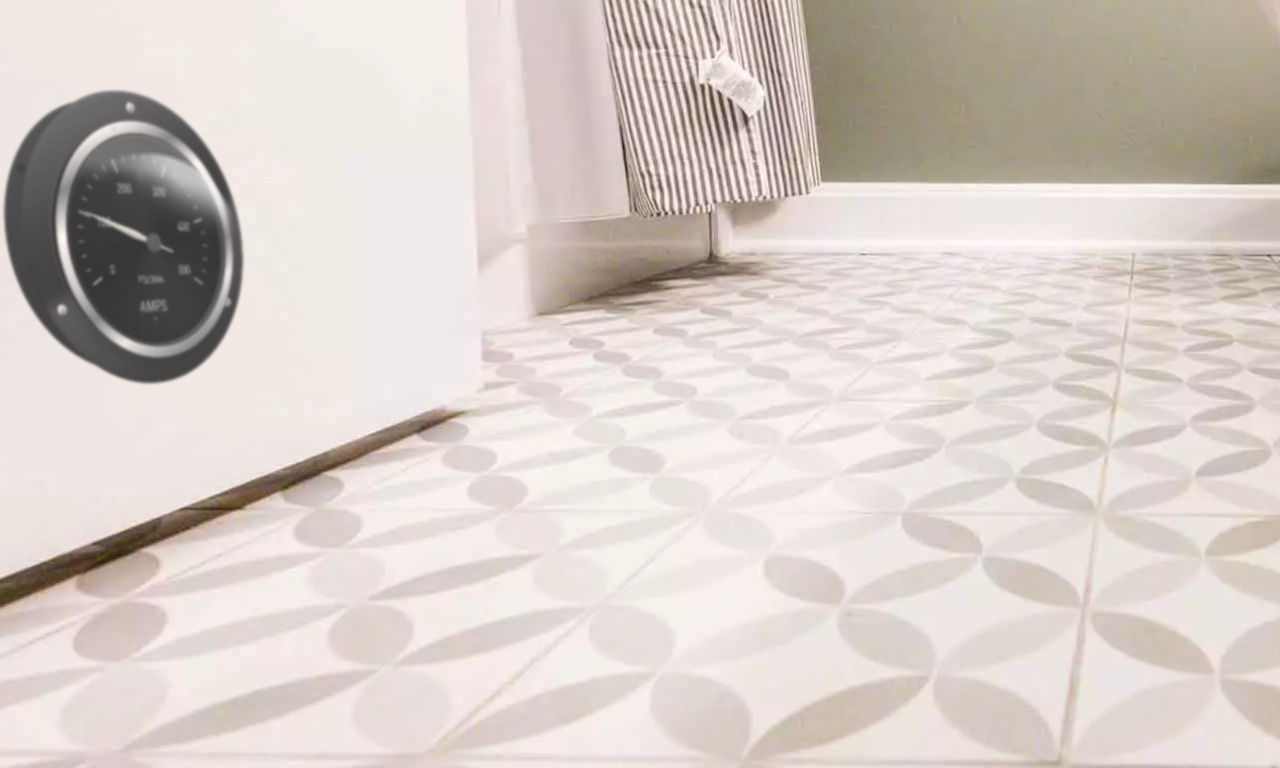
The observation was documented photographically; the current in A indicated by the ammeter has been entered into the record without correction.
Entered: 100 A
